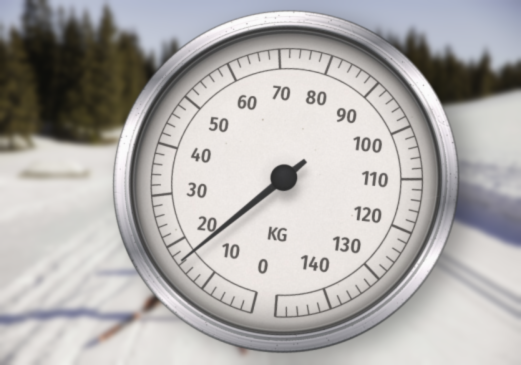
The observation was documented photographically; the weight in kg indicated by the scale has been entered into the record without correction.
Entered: 16 kg
